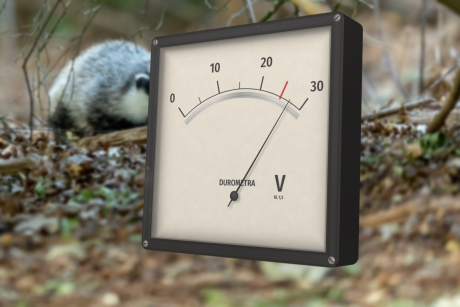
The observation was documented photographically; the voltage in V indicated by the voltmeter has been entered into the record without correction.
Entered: 27.5 V
